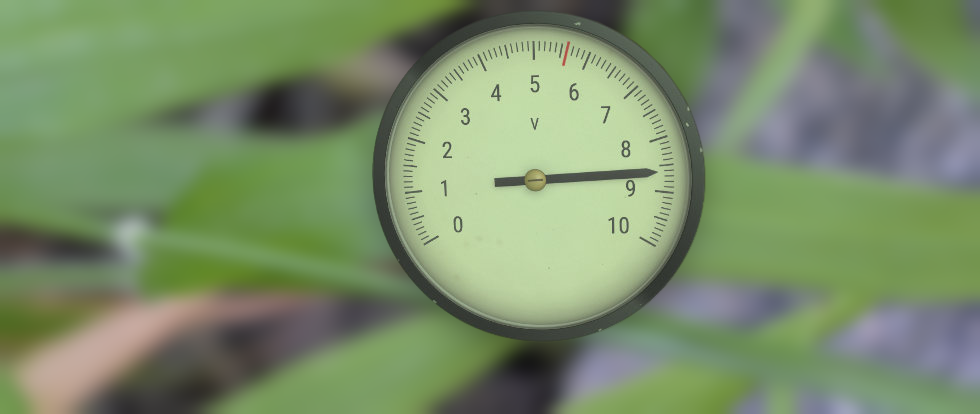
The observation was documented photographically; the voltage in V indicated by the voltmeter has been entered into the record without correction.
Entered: 8.6 V
